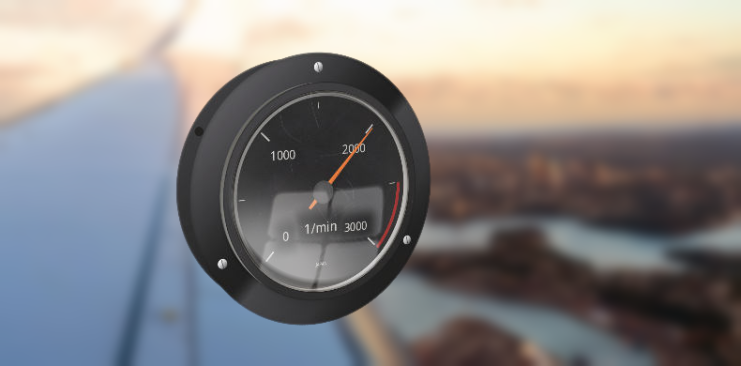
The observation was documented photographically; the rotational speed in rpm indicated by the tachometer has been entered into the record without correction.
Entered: 2000 rpm
